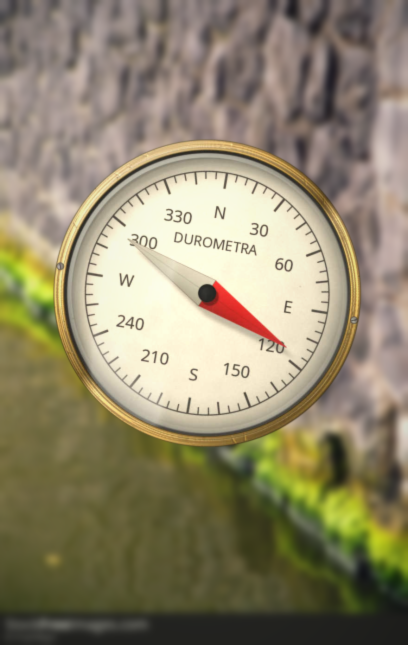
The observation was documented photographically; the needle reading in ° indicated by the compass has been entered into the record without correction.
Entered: 115 °
